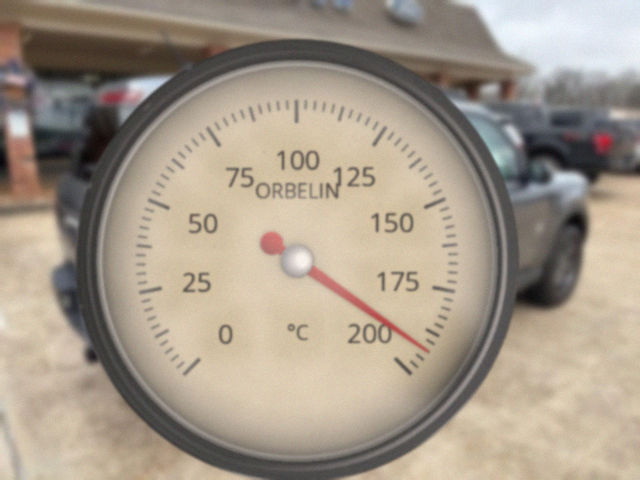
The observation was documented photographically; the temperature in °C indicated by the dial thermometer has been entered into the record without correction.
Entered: 192.5 °C
